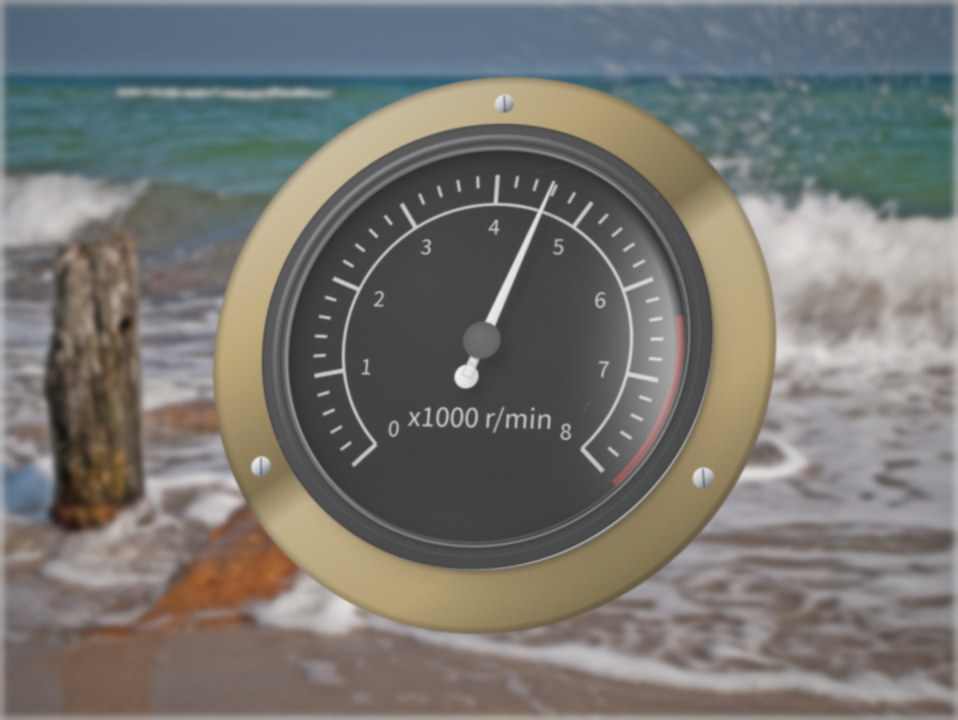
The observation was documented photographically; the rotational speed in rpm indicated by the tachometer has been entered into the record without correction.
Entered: 4600 rpm
